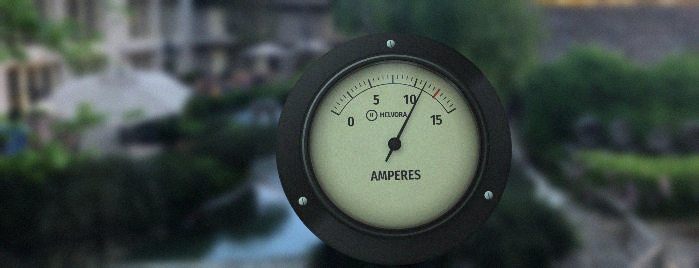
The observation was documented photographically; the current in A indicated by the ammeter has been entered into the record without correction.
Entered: 11 A
